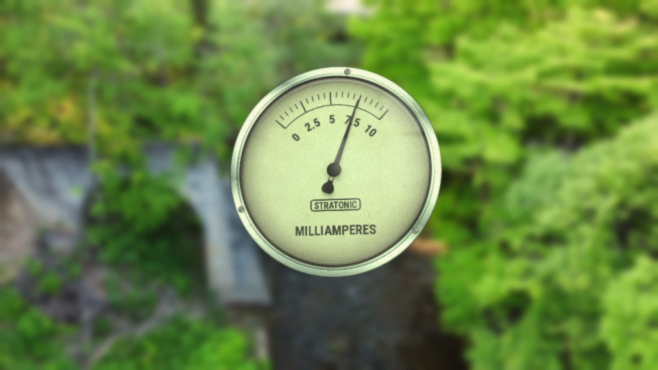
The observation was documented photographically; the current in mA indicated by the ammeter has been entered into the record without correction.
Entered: 7.5 mA
